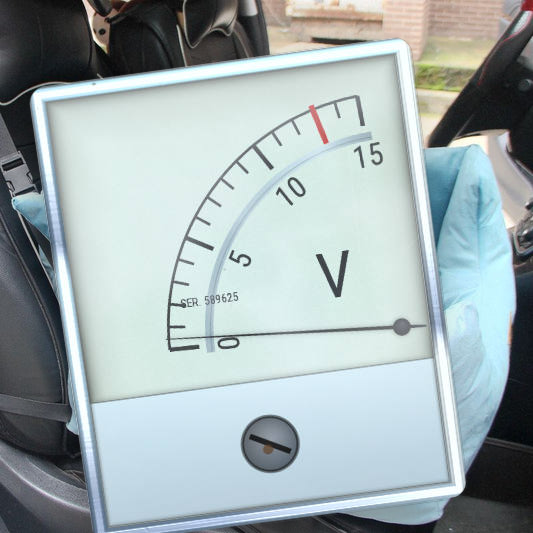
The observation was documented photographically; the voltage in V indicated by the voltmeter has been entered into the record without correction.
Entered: 0.5 V
